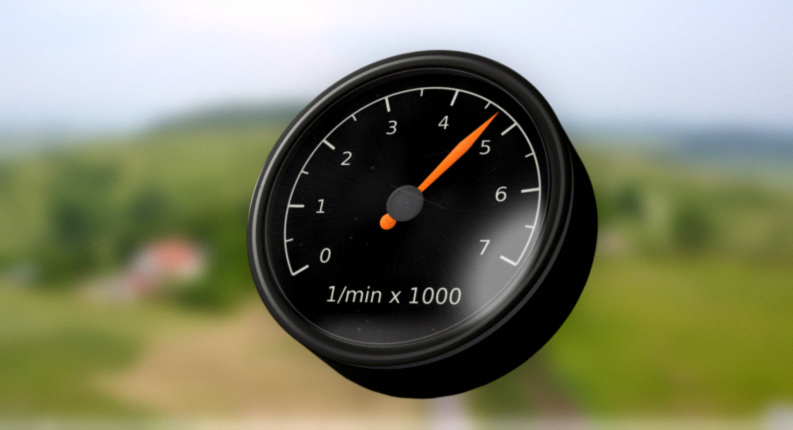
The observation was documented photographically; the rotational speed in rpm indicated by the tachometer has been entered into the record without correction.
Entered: 4750 rpm
